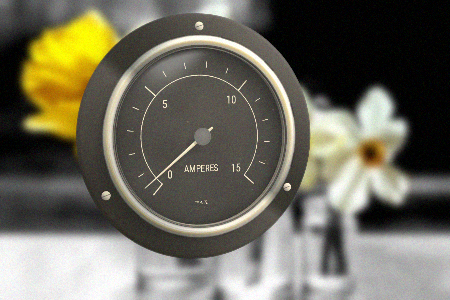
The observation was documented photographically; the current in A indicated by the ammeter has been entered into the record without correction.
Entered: 0.5 A
